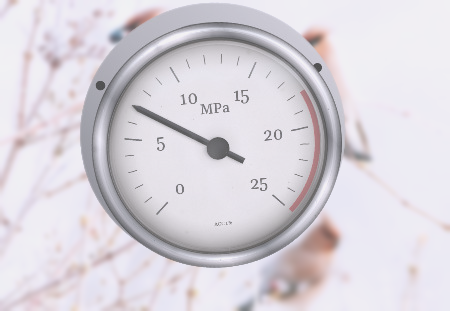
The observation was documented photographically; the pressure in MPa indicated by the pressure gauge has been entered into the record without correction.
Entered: 7 MPa
